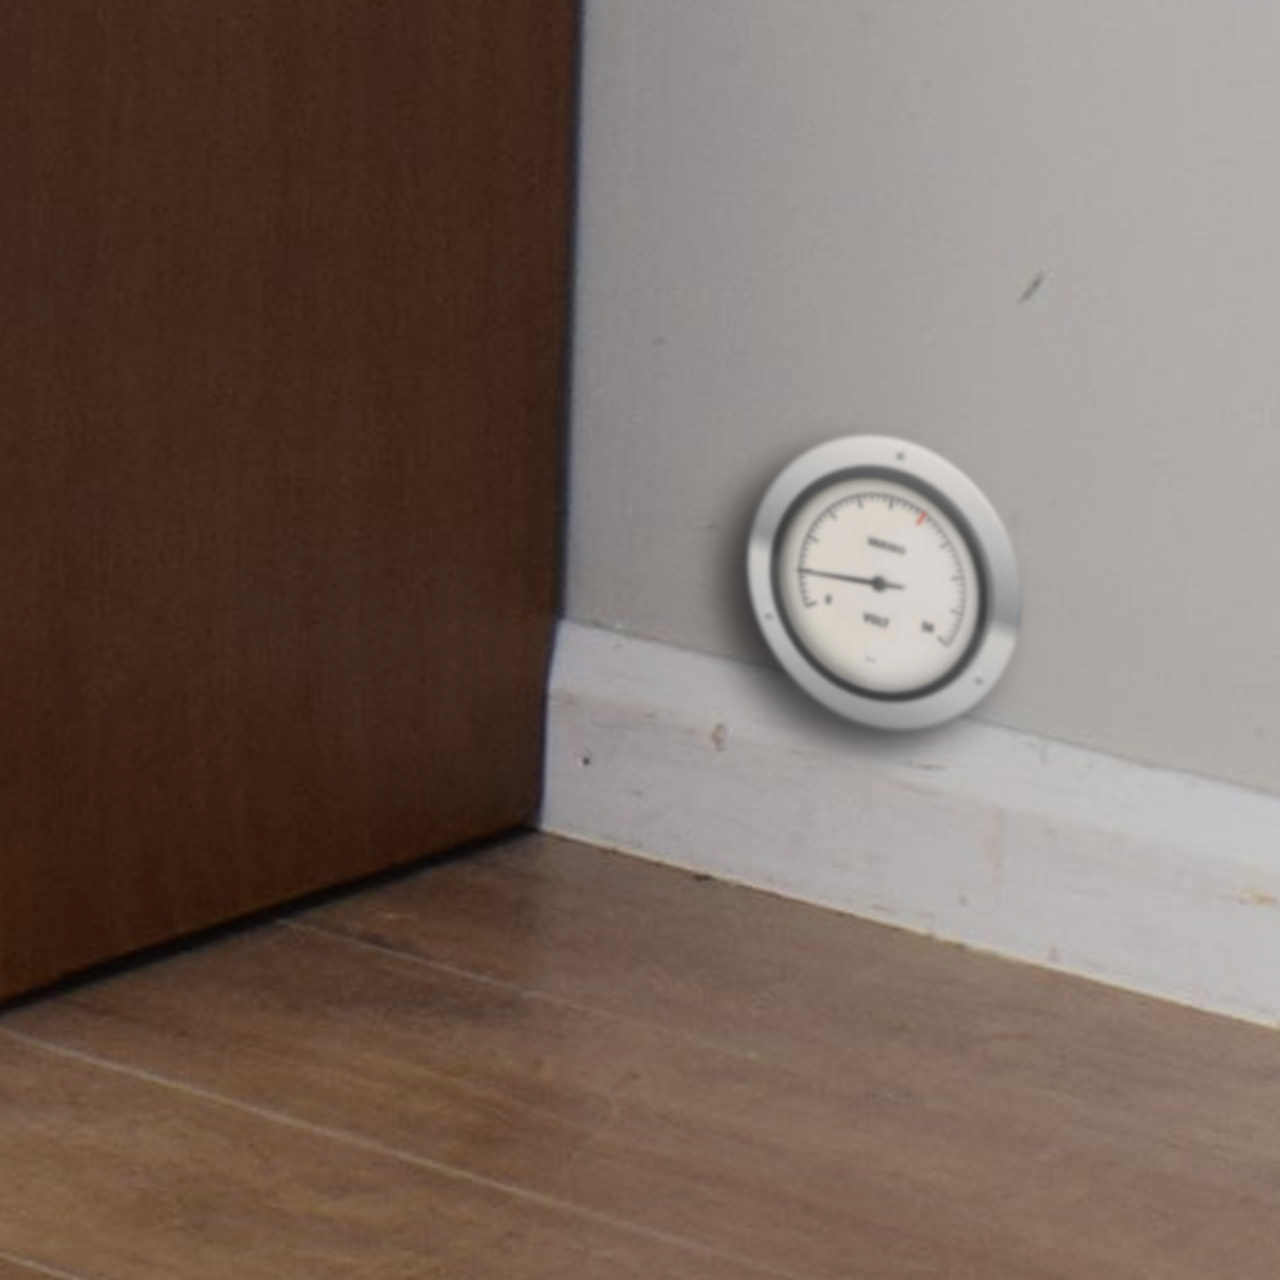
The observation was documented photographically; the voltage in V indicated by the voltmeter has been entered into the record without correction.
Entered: 5 V
